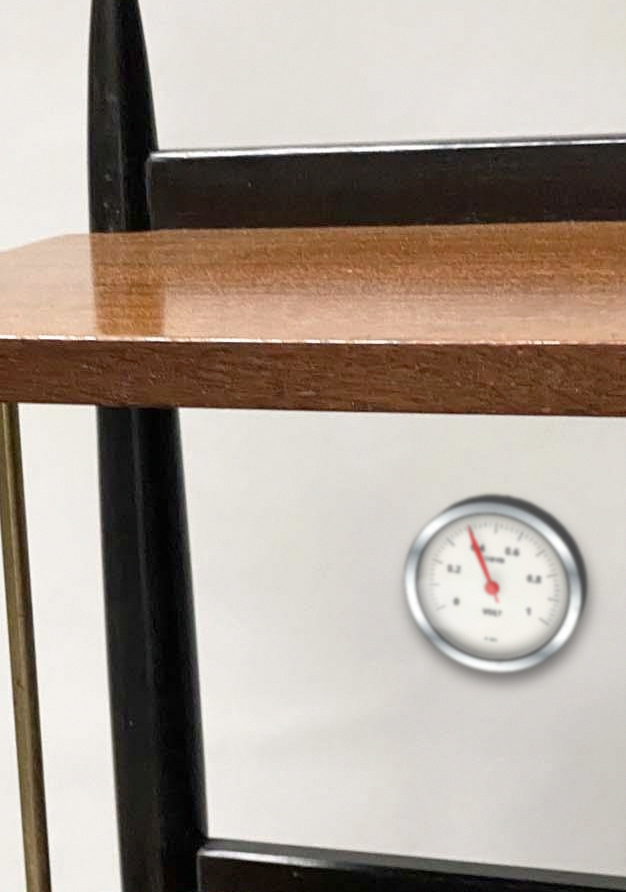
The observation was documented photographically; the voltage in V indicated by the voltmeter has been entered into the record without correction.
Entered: 0.4 V
